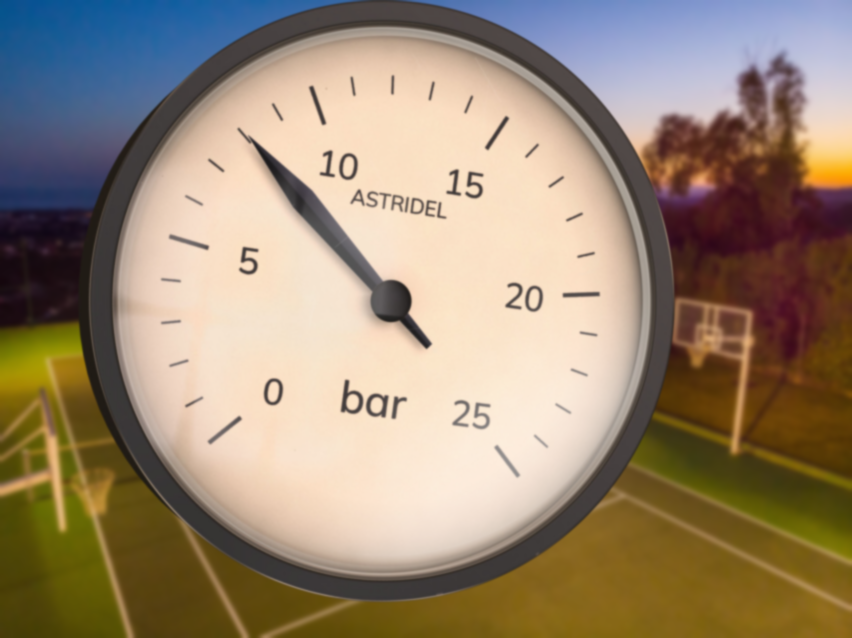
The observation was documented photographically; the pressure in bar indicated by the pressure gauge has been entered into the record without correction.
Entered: 8 bar
